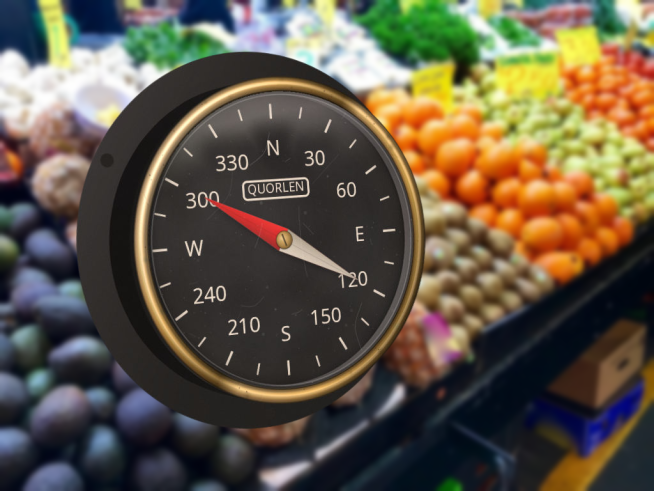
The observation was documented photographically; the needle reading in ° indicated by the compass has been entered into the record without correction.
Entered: 300 °
